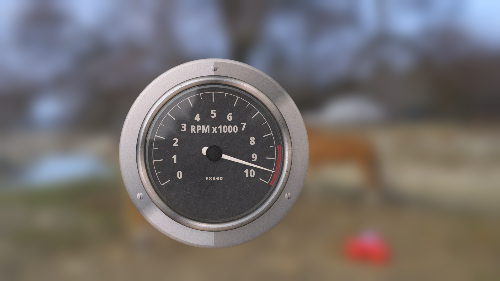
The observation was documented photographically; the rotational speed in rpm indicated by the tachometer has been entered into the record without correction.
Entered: 9500 rpm
